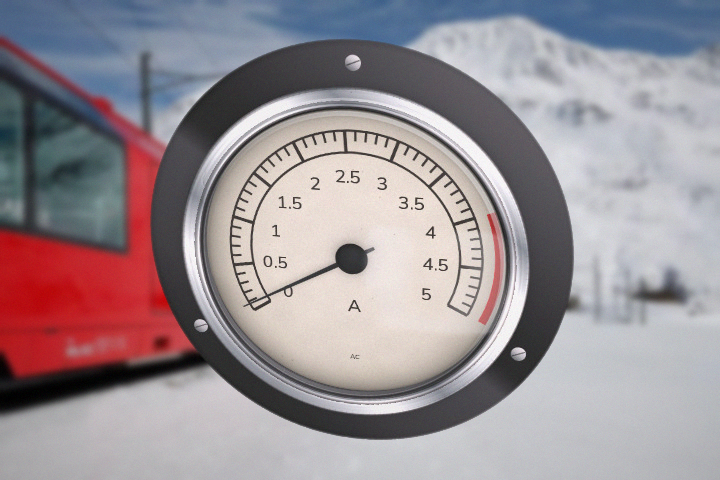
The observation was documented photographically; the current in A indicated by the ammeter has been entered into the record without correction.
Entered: 0.1 A
